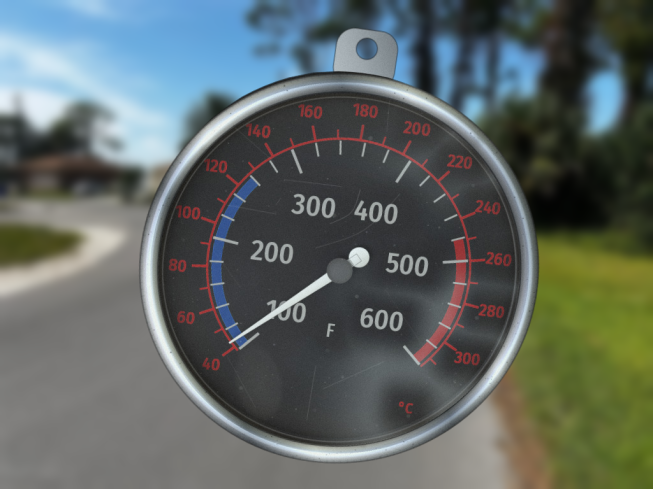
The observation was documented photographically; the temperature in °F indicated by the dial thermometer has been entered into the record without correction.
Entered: 110 °F
